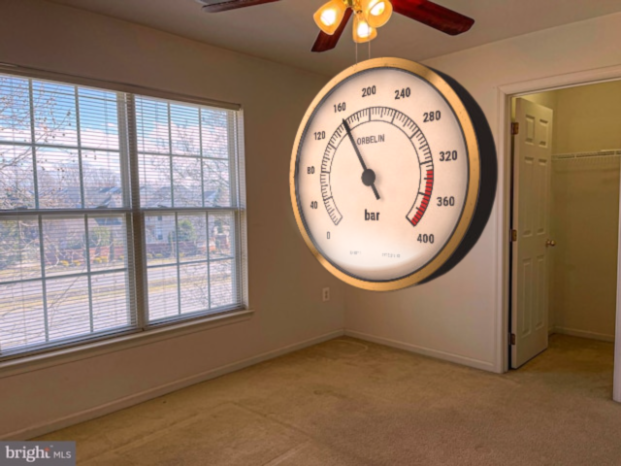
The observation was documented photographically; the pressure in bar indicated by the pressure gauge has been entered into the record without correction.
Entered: 160 bar
